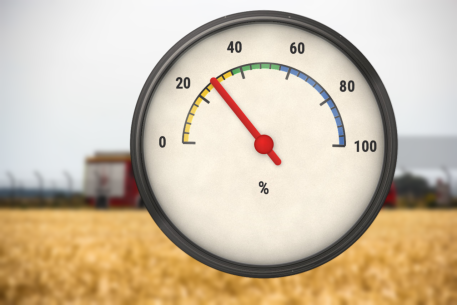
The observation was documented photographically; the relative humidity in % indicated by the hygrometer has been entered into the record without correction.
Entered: 28 %
